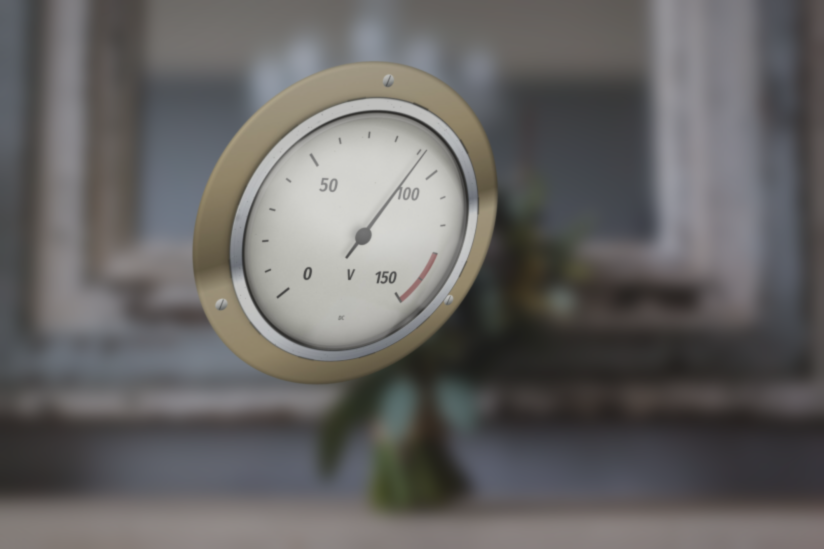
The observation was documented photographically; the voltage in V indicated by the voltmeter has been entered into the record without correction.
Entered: 90 V
